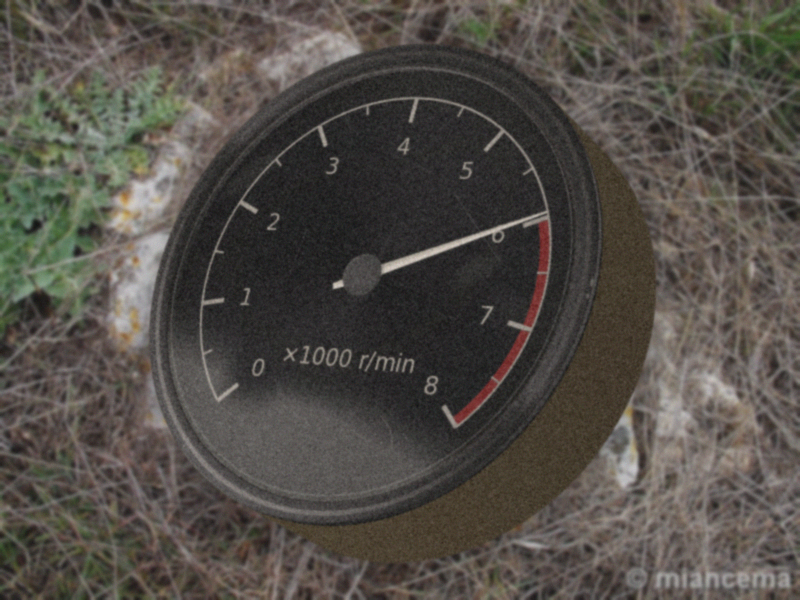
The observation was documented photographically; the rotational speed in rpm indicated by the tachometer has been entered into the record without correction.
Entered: 6000 rpm
